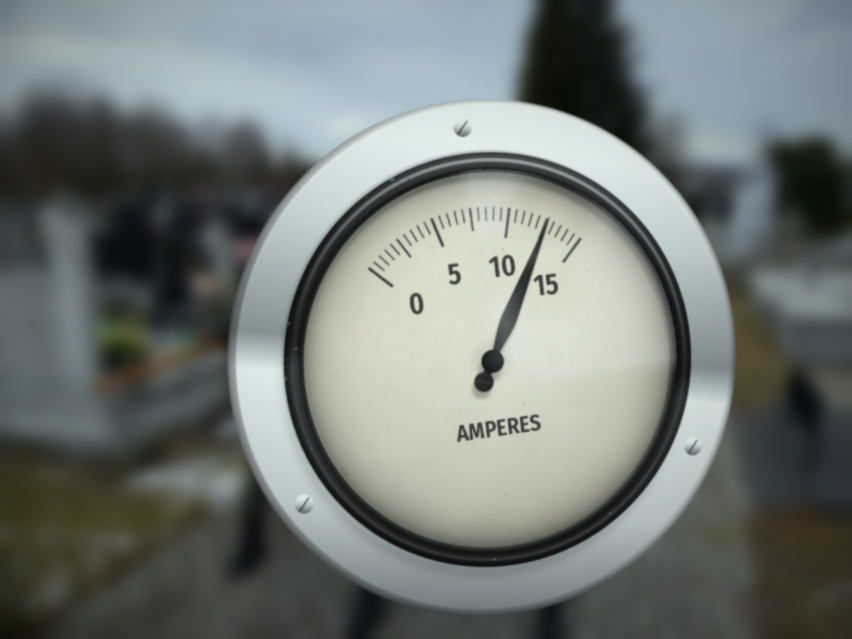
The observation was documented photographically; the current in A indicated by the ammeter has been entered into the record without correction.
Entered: 12.5 A
